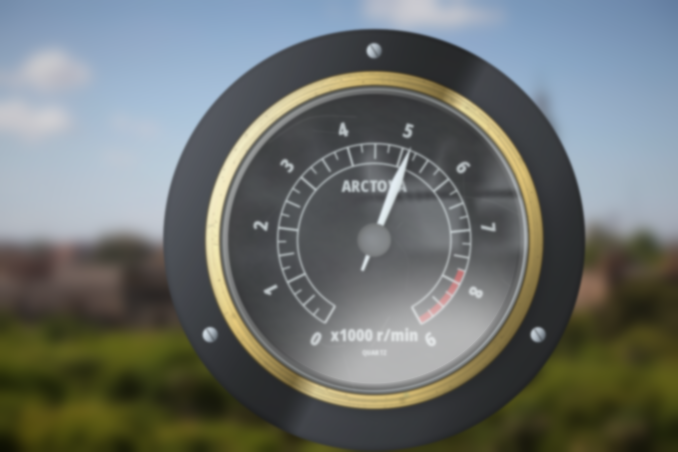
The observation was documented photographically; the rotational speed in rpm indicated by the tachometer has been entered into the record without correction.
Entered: 5125 rpm
